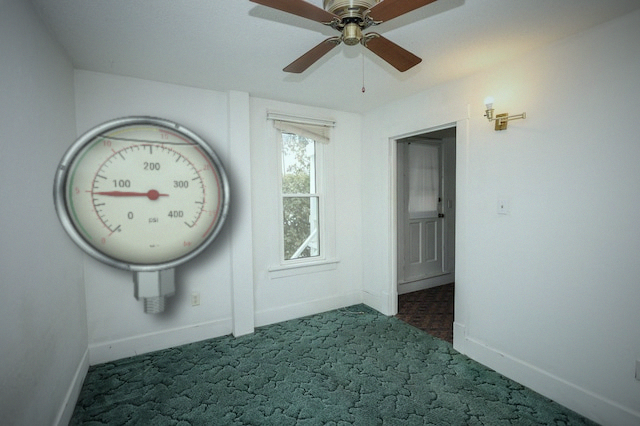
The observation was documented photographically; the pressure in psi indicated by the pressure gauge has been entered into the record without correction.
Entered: 70 psi
